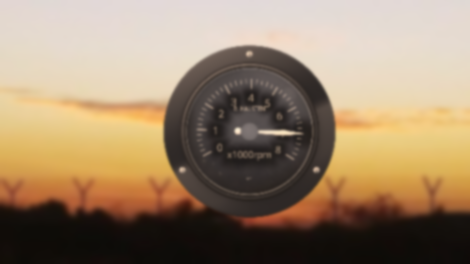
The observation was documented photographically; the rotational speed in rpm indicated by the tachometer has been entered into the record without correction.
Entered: 7000 rpm
